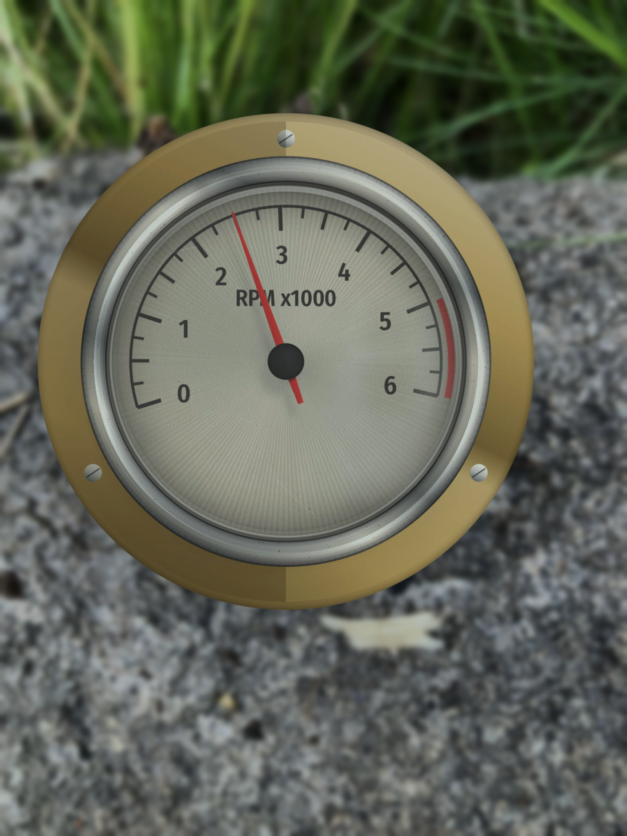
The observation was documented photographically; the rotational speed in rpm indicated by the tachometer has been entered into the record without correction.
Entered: 2500 rpm
